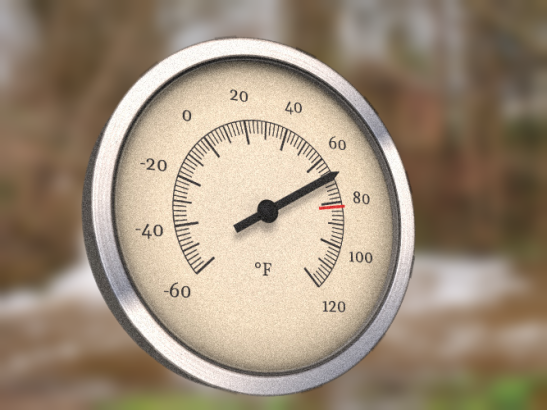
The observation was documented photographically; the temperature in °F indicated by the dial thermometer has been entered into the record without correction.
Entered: 68 °F
